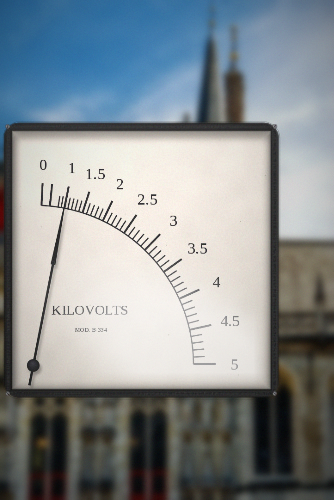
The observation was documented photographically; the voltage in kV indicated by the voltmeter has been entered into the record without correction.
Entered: 1 kV
